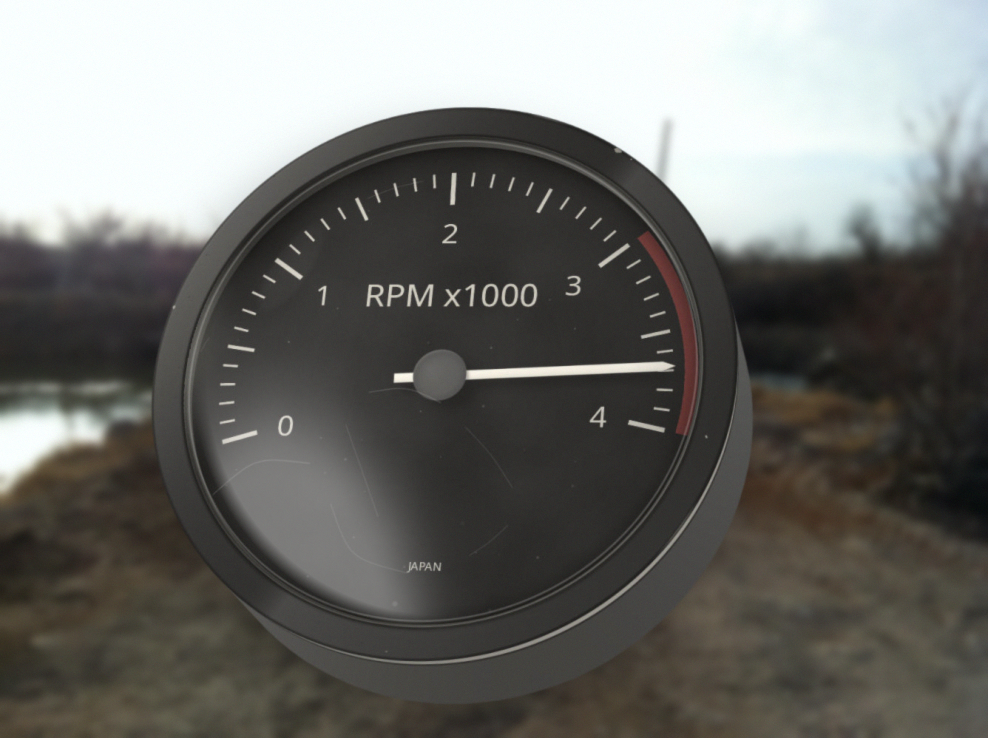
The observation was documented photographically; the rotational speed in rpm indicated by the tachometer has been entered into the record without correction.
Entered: 3700 rpm
